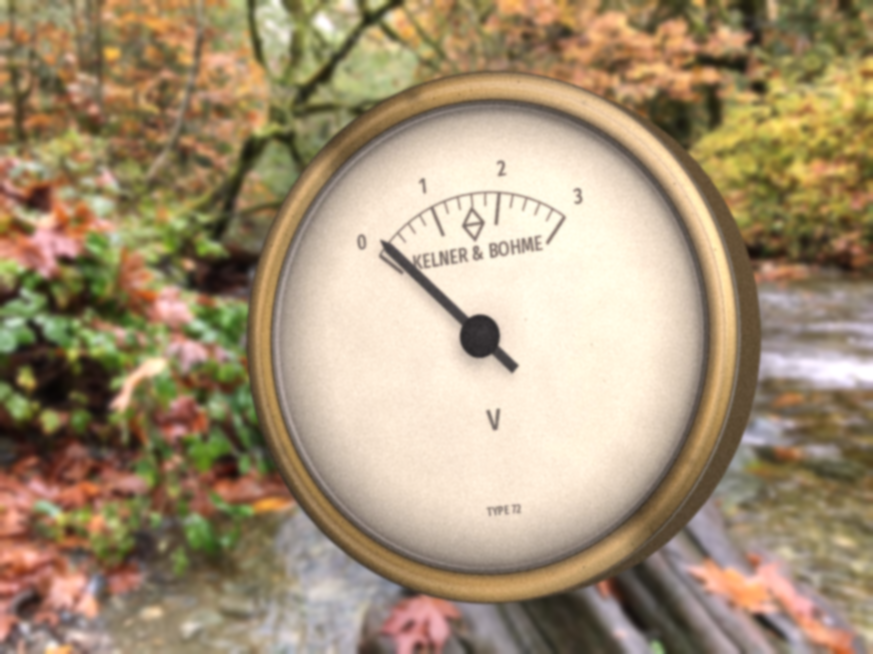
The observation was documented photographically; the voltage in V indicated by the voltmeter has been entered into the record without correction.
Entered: 0.2 V
